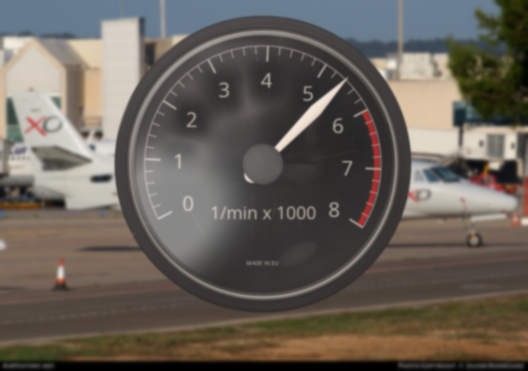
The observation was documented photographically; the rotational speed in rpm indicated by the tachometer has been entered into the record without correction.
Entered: 5400 rpm
